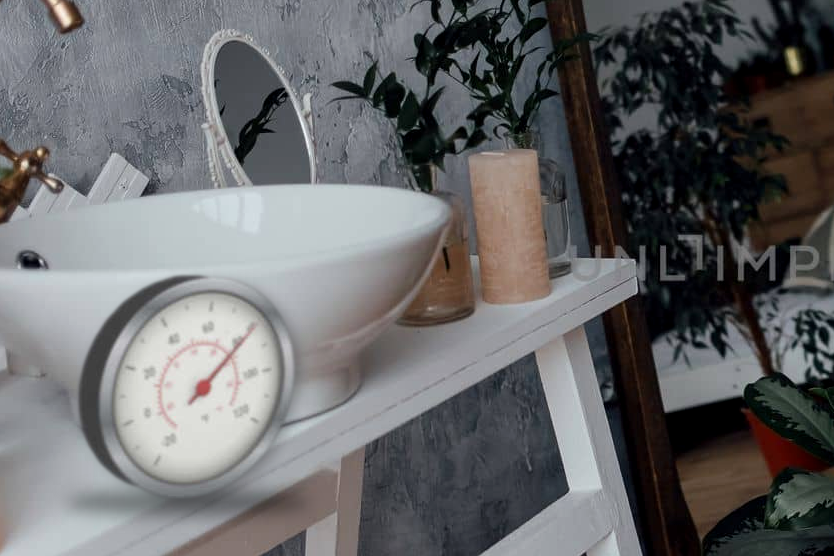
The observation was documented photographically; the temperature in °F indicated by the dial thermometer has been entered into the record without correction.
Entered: 80 °F
